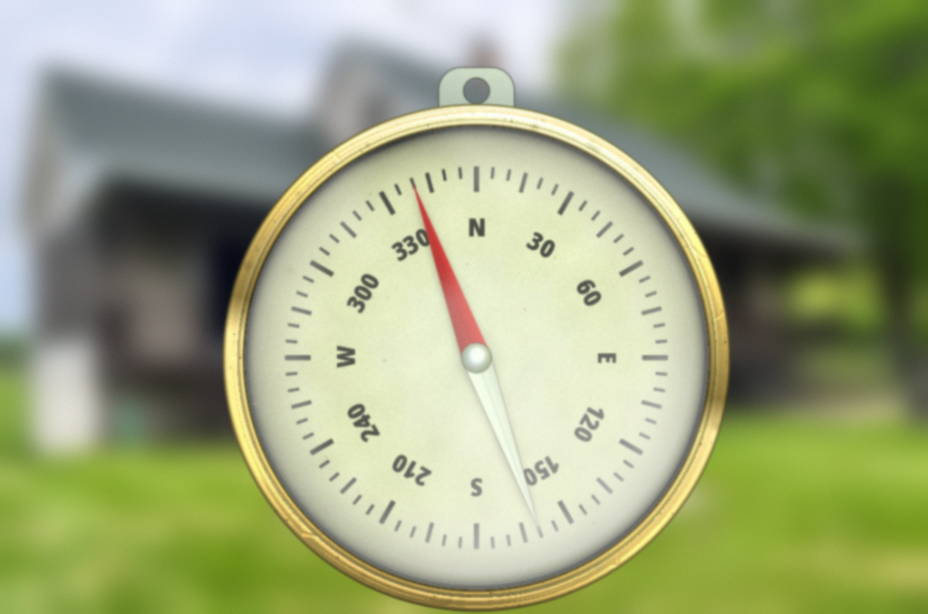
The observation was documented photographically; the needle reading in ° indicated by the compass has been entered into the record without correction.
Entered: 340 °
